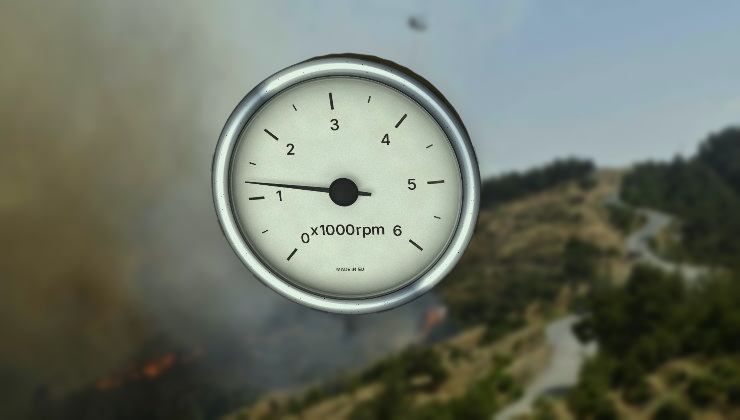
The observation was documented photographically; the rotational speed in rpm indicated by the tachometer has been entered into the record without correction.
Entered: 1250 rpm
